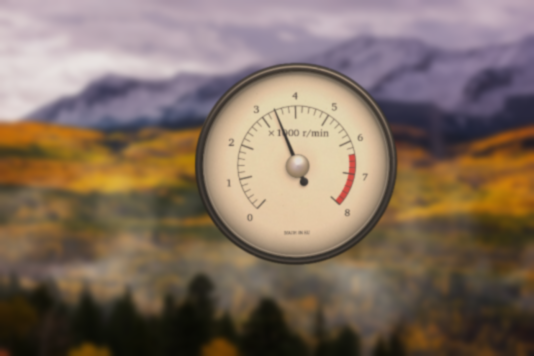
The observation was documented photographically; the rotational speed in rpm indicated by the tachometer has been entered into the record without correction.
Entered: 3400 rpm
